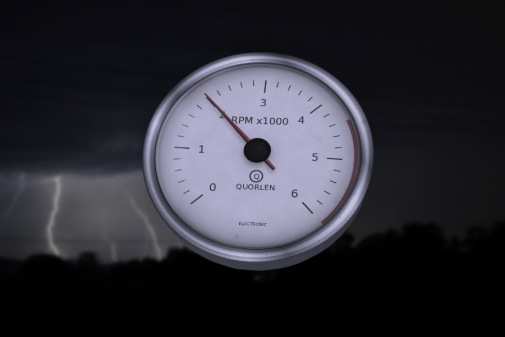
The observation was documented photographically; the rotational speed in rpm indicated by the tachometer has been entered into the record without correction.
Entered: 2000 rpm
